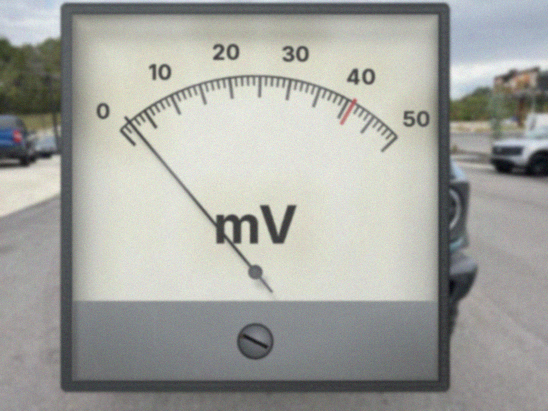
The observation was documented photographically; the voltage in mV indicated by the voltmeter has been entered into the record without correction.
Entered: 2 mV
